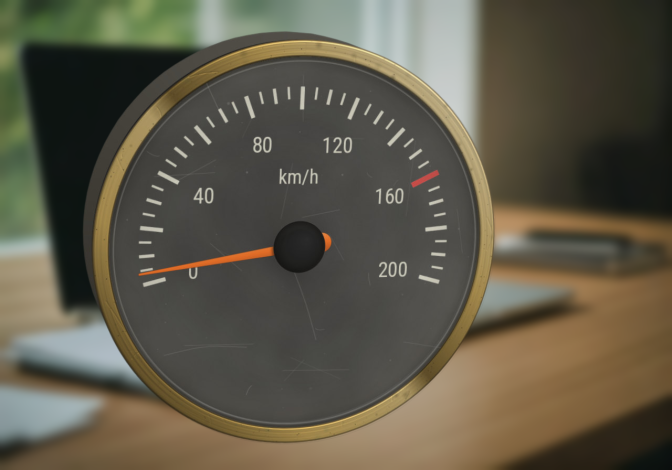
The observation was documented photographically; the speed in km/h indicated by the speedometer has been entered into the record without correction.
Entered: 5 km/h
